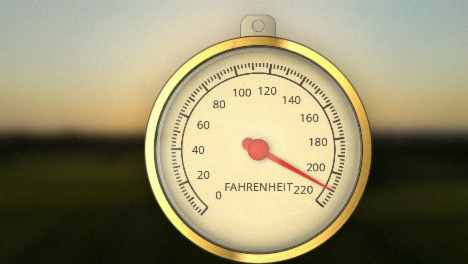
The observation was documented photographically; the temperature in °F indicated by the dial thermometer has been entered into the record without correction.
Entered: 210 °F
